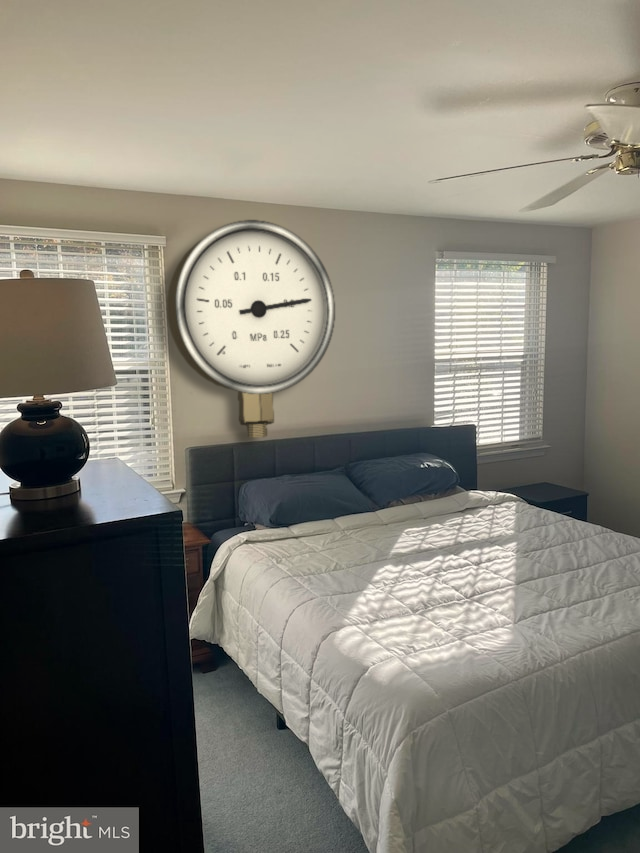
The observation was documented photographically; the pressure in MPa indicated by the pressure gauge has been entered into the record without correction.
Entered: 0.2 MPa
